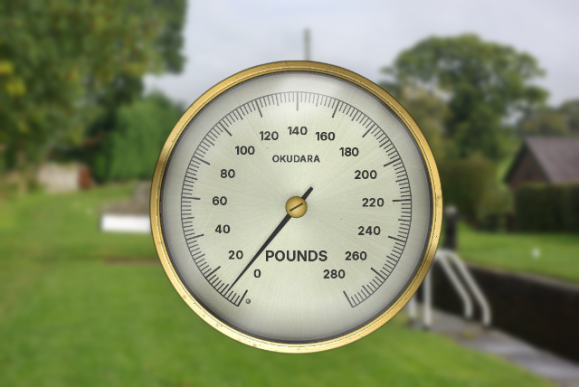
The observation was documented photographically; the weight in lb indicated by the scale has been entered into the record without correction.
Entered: 8 lb
